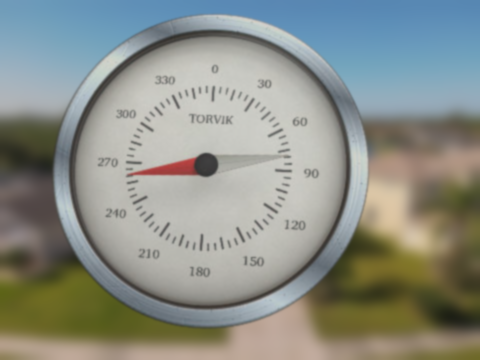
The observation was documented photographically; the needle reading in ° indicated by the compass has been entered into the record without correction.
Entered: 260 °
